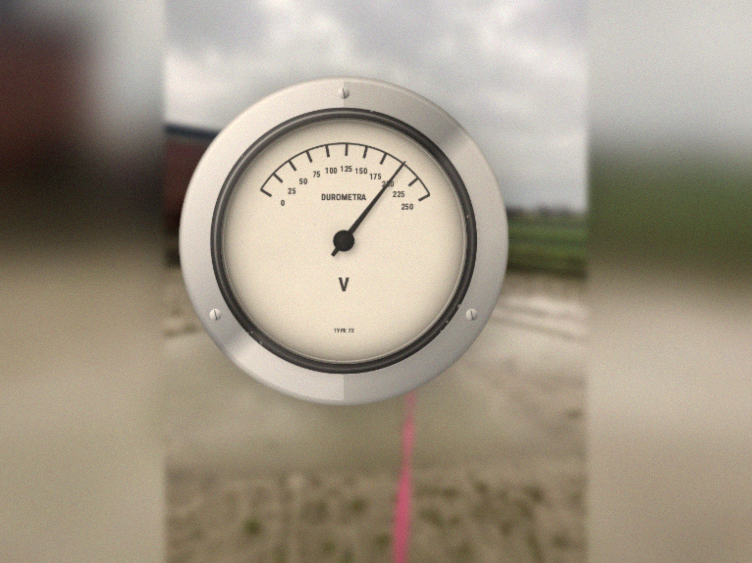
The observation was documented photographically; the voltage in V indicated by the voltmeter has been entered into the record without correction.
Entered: 200 V
